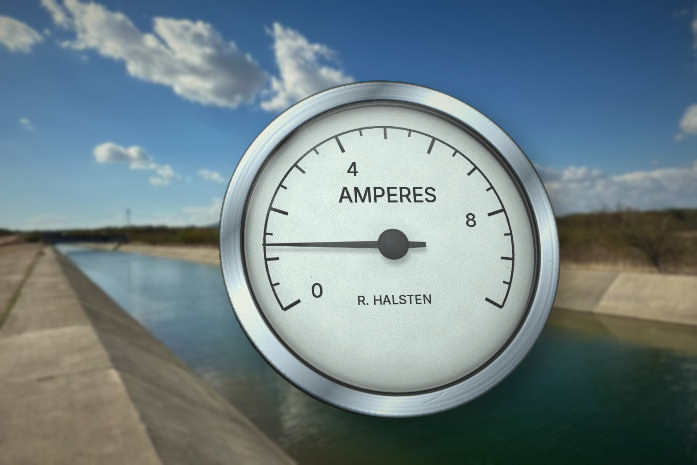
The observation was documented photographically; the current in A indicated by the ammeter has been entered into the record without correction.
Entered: 1.25 A
